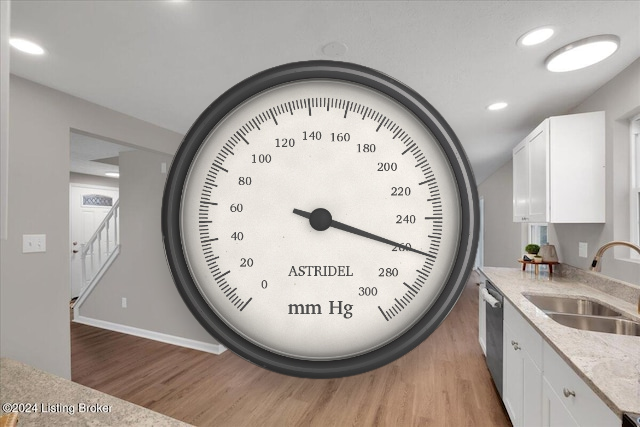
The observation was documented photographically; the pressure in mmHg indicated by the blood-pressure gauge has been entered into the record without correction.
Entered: 260 mmHg
